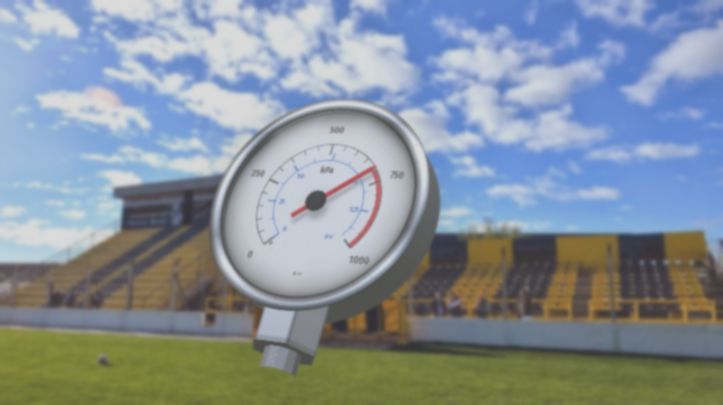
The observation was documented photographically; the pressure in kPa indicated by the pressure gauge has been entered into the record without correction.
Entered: 700 kPa
